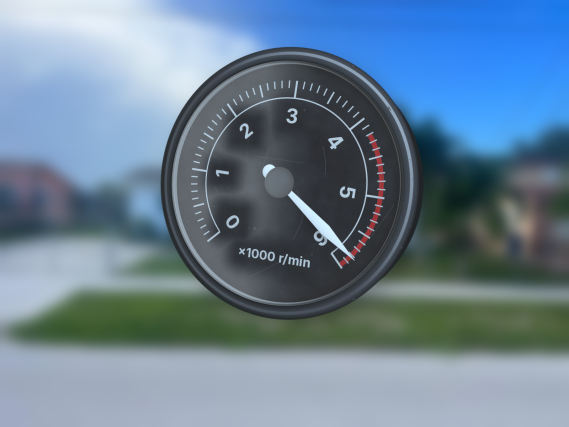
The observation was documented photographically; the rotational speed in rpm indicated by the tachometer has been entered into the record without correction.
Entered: 5800 rpm
